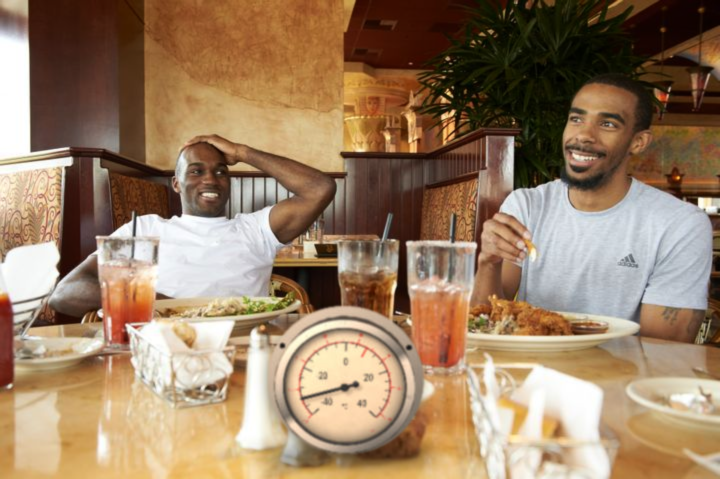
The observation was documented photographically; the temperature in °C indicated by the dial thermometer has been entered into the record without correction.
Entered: -32 °C
